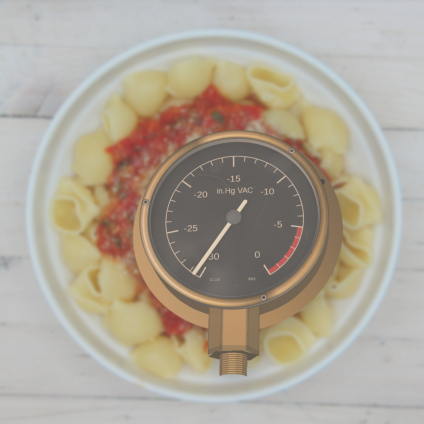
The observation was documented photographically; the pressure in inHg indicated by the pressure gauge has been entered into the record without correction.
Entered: -29.5 inHg
